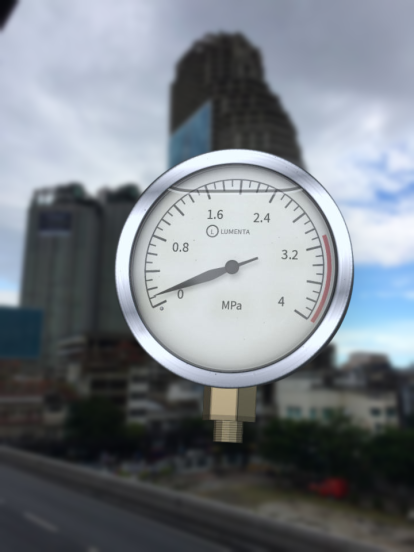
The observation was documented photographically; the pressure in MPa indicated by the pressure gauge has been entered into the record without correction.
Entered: 0.1 MPa
